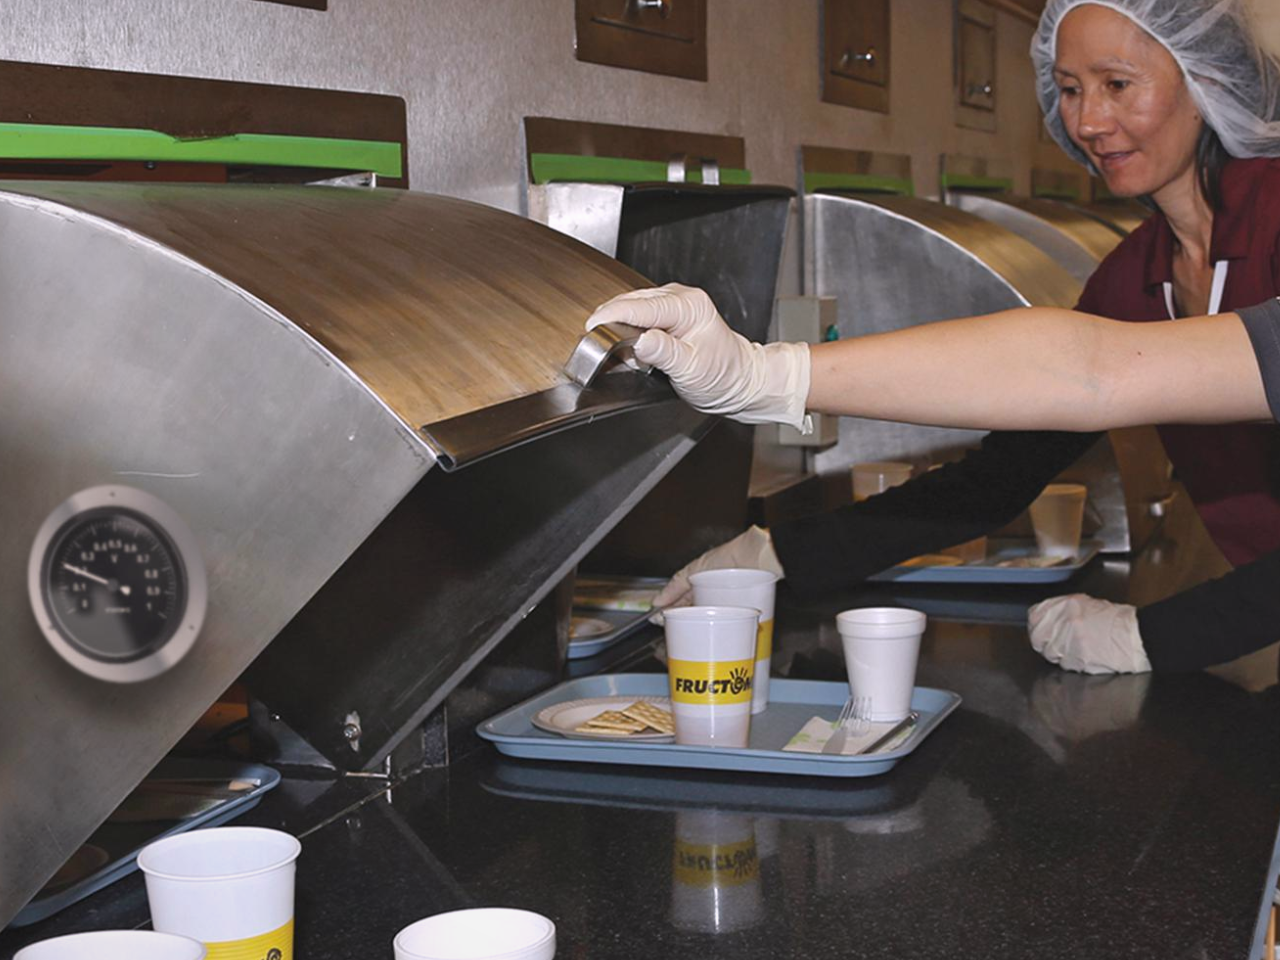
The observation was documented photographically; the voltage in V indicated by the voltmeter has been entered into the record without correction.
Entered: 0.2 V
